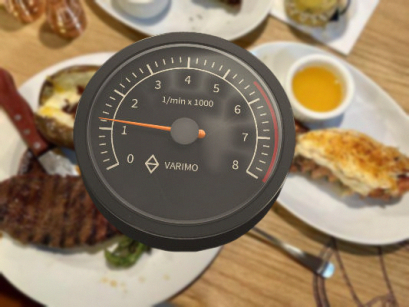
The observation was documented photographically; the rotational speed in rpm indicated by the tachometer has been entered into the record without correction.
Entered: 1200 rpm
